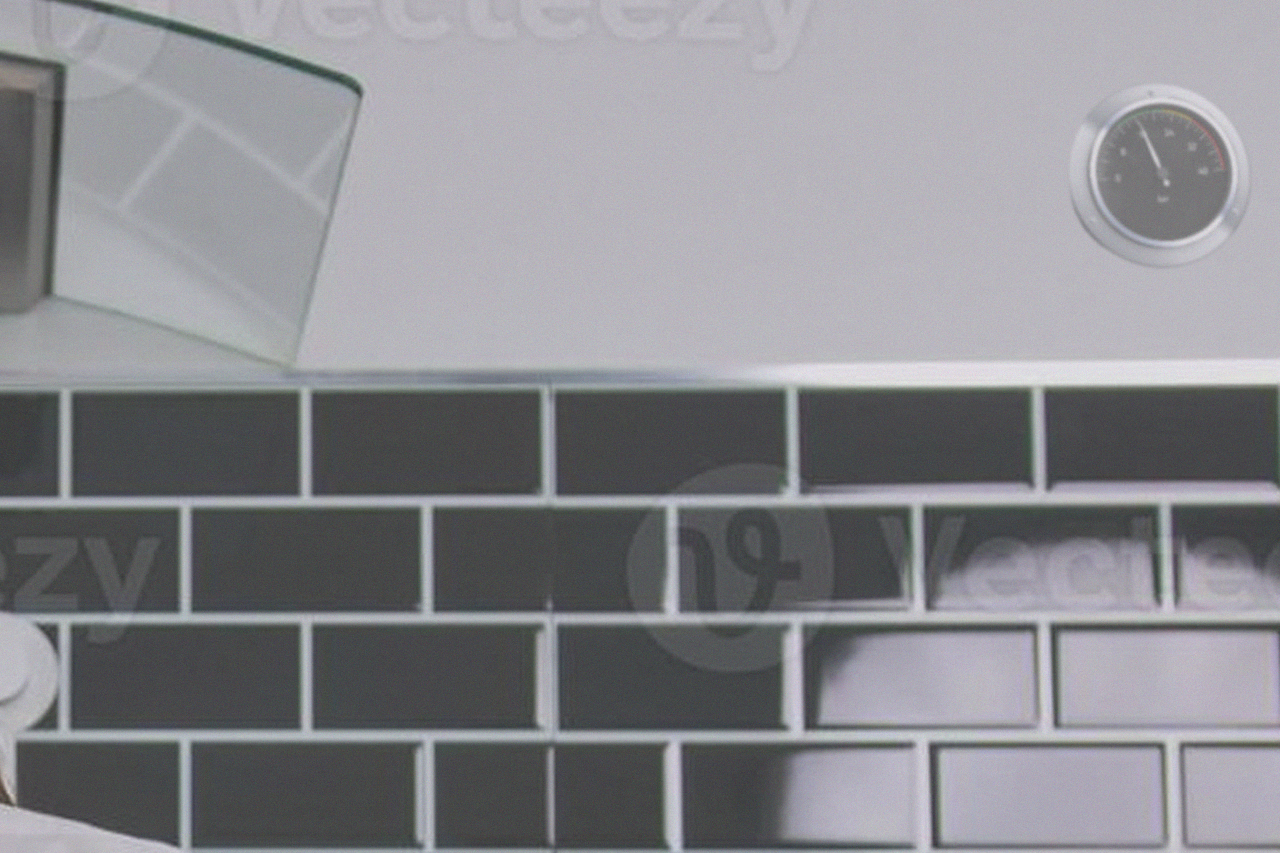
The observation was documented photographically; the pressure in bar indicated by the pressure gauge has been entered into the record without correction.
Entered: 16 bar
